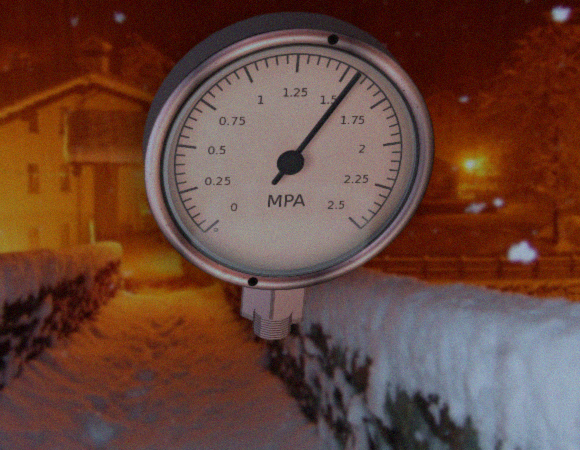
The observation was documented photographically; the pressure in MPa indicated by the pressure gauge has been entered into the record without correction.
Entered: 1.55 MPa
